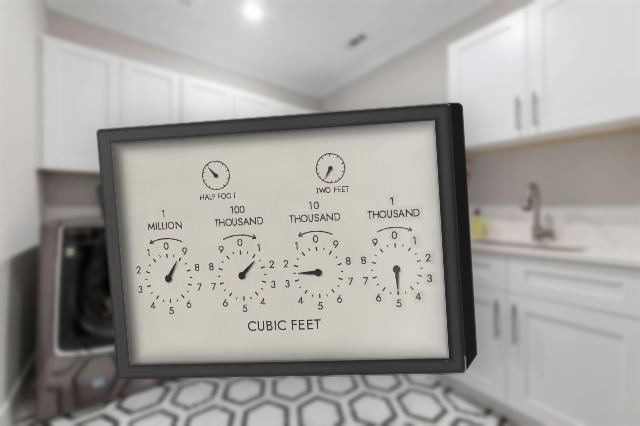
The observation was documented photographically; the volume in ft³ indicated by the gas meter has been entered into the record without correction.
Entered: 912500 ft³
